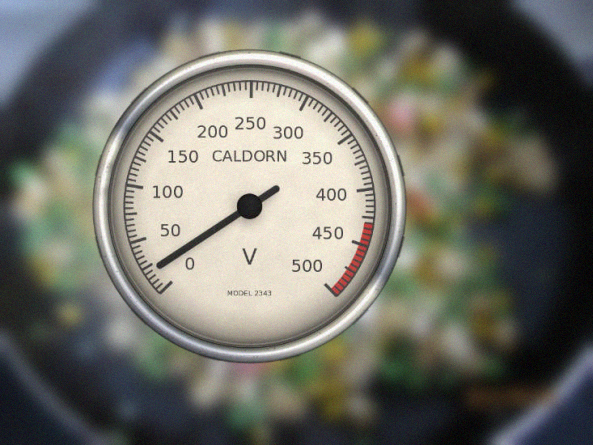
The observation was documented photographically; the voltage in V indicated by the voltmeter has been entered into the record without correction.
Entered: 20 V
